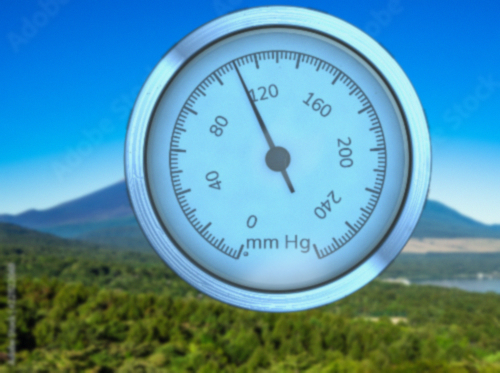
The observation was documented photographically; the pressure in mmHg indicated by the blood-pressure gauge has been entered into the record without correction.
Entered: 110 mmHg
